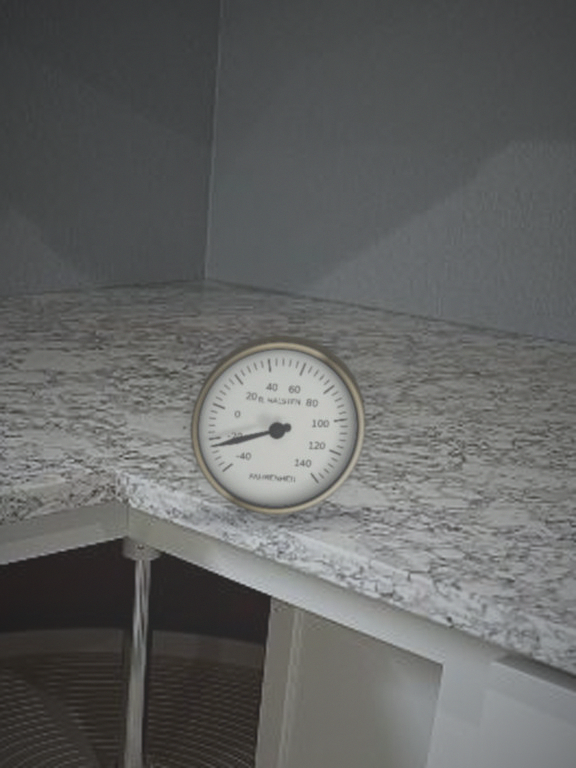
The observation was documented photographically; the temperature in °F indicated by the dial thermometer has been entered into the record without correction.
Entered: -24 °F
